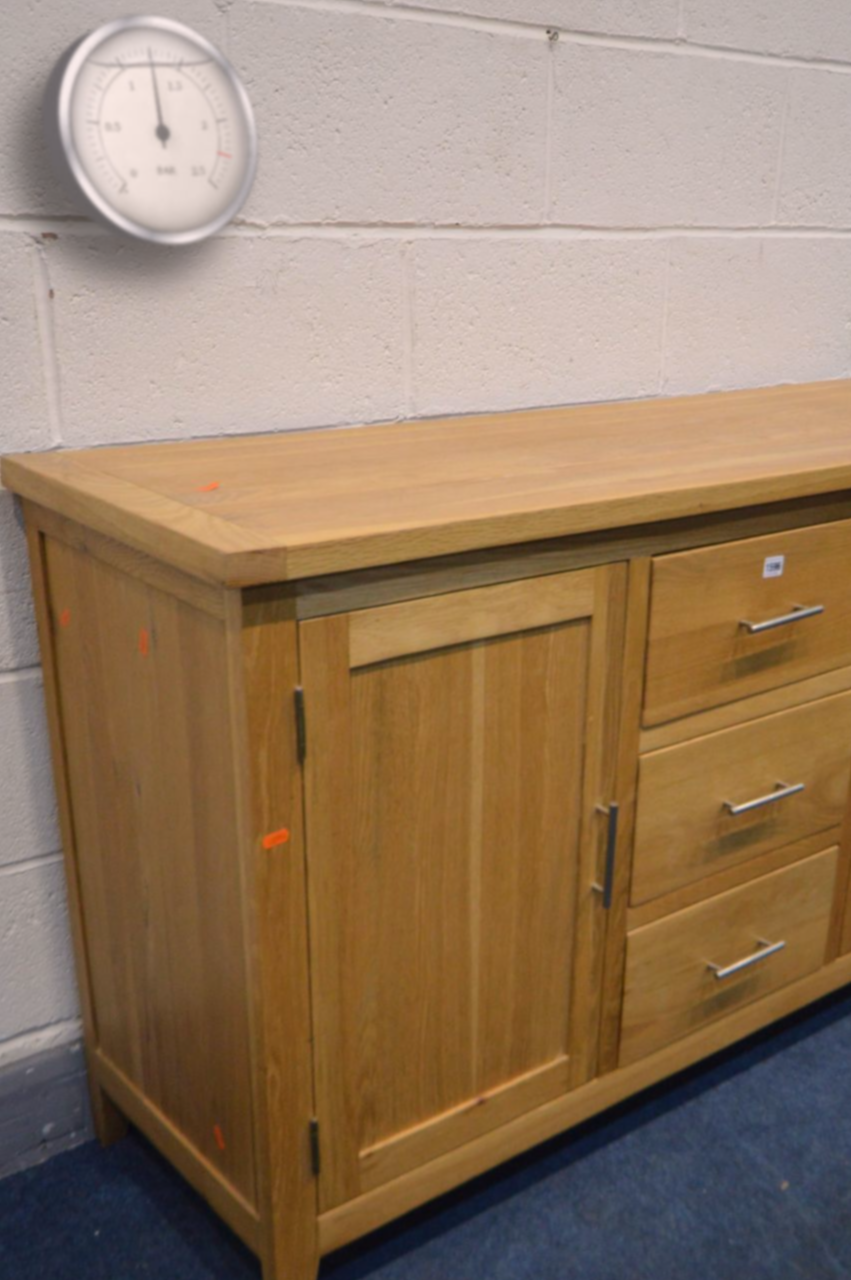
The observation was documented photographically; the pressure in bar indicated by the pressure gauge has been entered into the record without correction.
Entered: 1.25 bar
